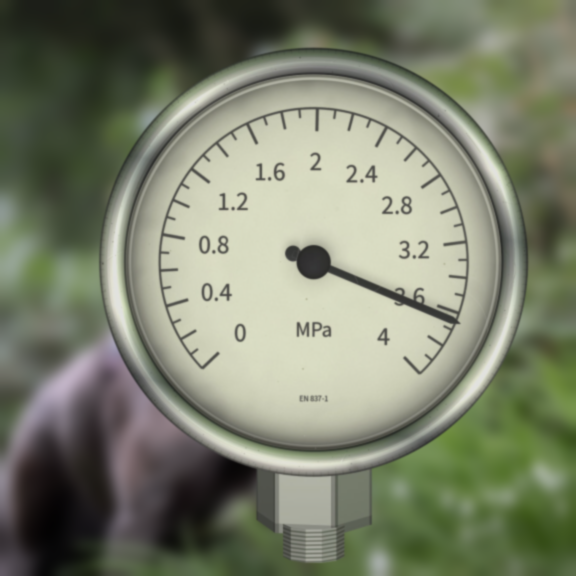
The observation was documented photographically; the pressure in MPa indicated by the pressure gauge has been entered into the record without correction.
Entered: 3.65 MPa
